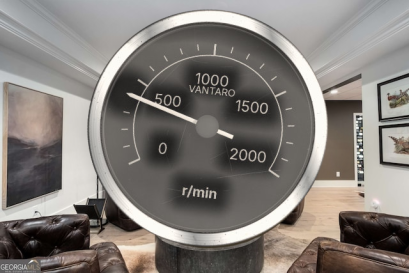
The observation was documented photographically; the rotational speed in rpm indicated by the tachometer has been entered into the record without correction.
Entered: 400 rpm
